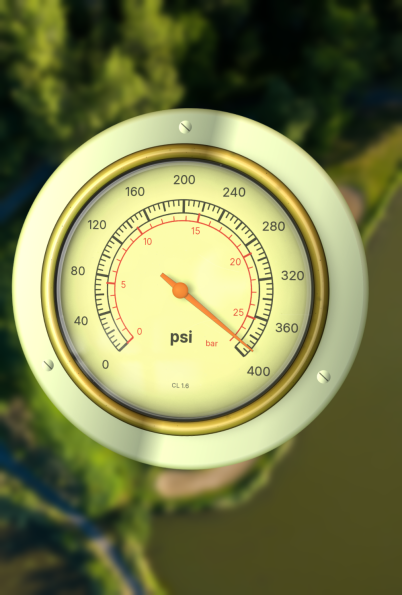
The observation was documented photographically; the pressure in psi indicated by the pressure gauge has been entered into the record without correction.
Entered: 390 psi
